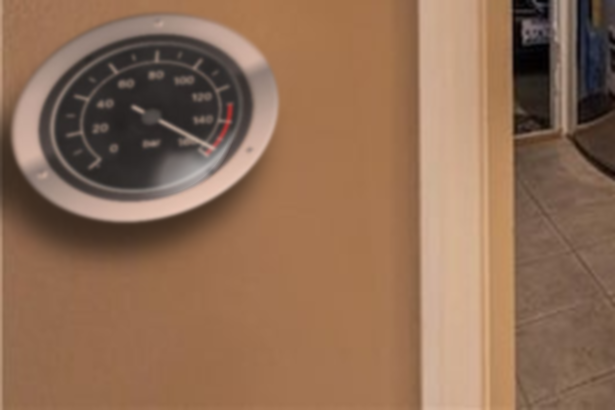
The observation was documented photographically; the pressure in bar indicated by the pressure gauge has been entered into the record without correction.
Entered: 155 bar
